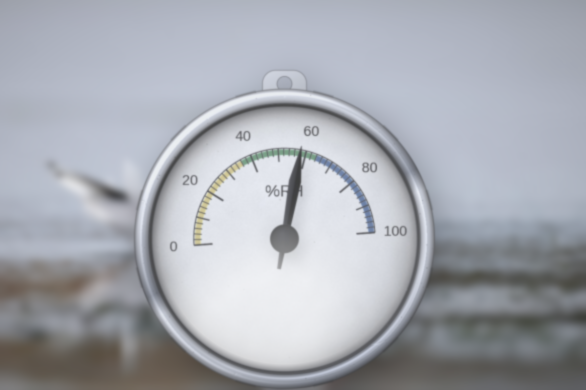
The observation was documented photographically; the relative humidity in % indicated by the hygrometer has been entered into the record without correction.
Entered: 58 %
